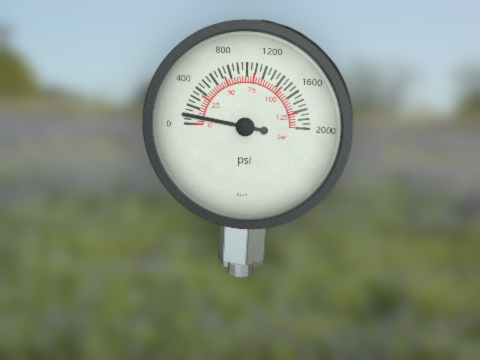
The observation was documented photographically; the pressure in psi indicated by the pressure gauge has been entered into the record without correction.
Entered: 100 psi
